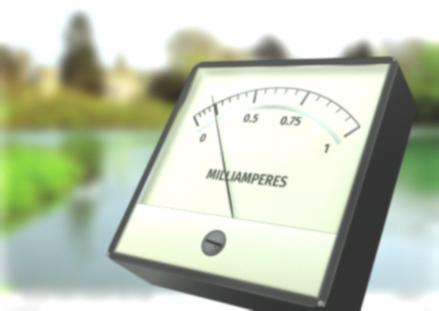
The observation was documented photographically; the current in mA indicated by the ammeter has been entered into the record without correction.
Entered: 0.25 mA
